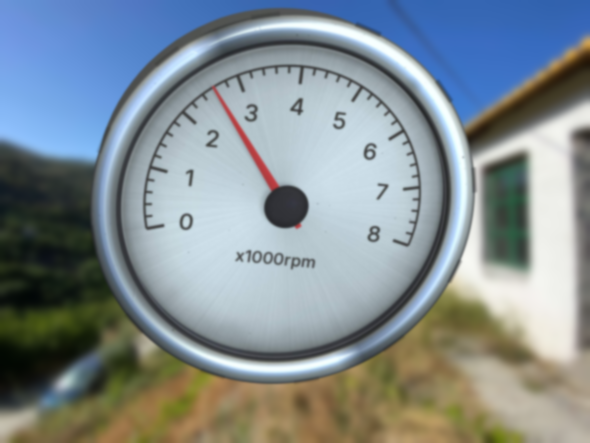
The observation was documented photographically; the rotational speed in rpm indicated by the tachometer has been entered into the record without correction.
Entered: 2600 rpm
